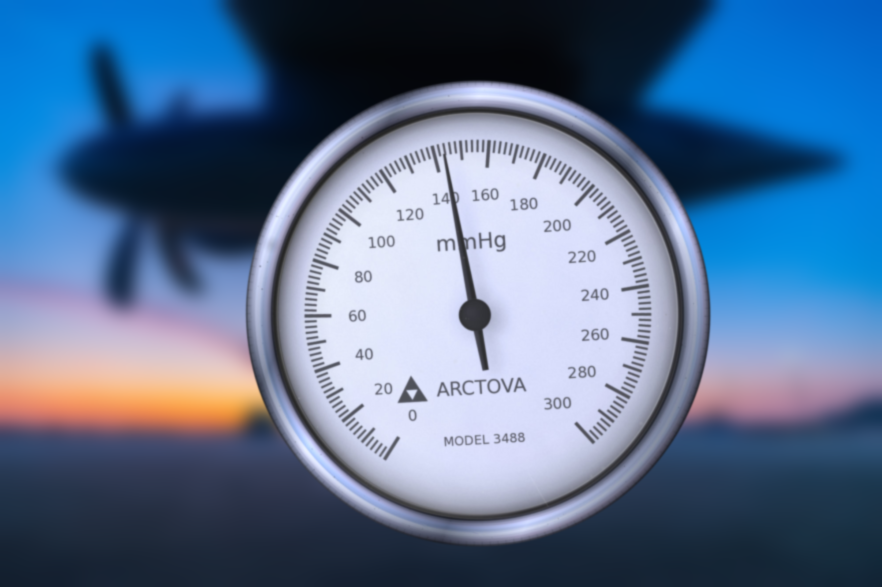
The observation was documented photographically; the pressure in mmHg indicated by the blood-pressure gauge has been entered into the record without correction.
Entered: 144 mmHg
